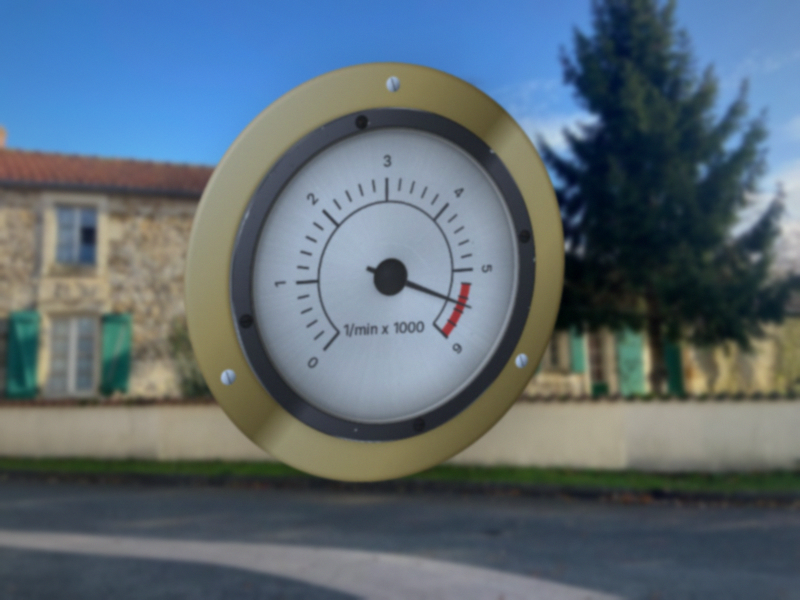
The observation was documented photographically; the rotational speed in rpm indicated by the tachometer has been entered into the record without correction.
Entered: 5500 rpm
